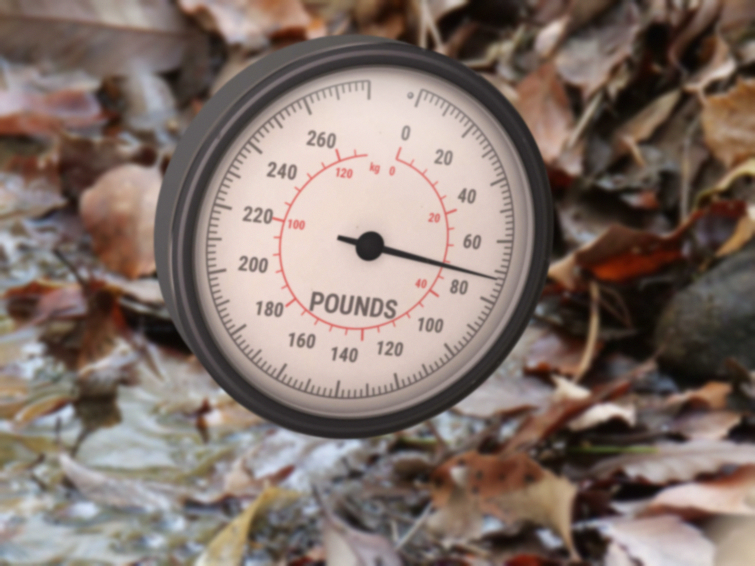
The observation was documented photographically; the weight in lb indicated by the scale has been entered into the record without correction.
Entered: 72 lb
